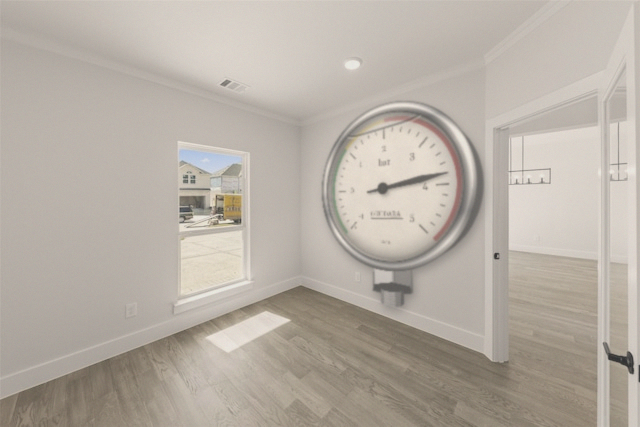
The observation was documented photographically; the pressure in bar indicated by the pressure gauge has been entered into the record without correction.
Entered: 3.8 bar
